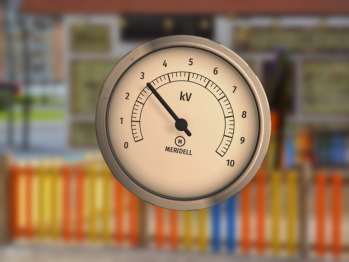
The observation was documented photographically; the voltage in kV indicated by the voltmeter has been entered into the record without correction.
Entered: 3 kV
